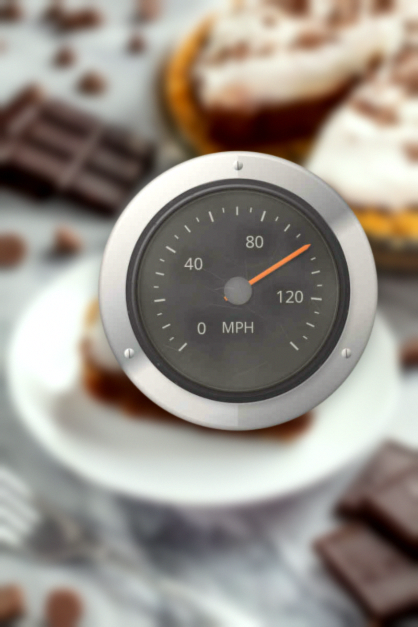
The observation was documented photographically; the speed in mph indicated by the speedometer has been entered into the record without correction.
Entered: 100 mph
